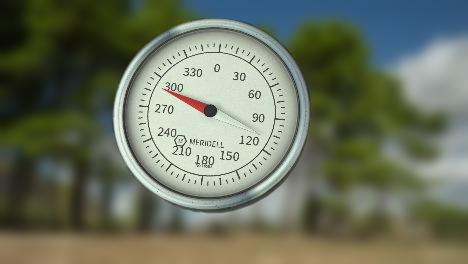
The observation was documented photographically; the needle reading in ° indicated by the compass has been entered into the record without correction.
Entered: 290 °
